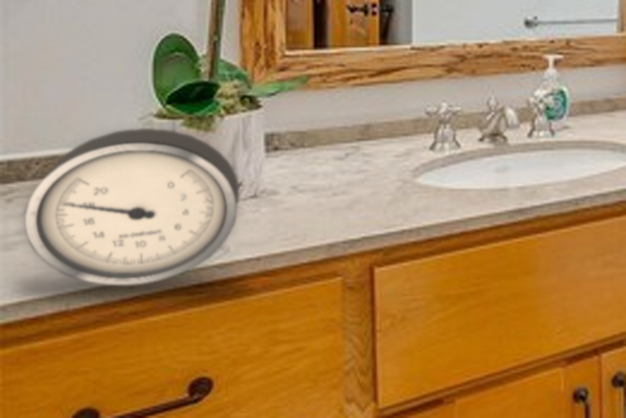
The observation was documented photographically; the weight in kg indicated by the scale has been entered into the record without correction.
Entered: 18 kg
